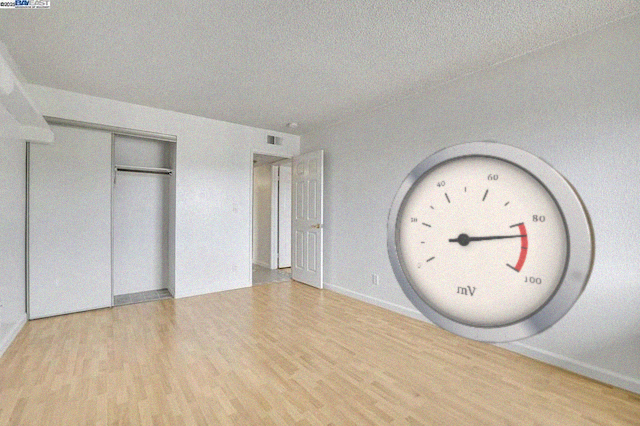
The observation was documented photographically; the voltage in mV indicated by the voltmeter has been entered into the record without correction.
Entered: 85 mV
